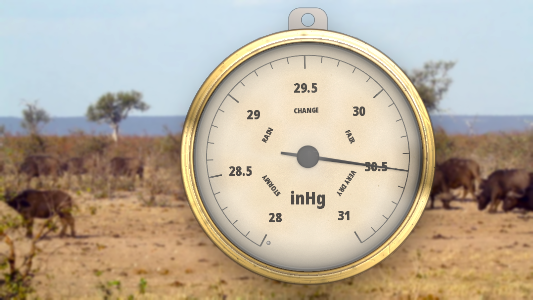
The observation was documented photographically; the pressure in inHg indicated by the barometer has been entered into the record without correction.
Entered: 30.5 inHg
